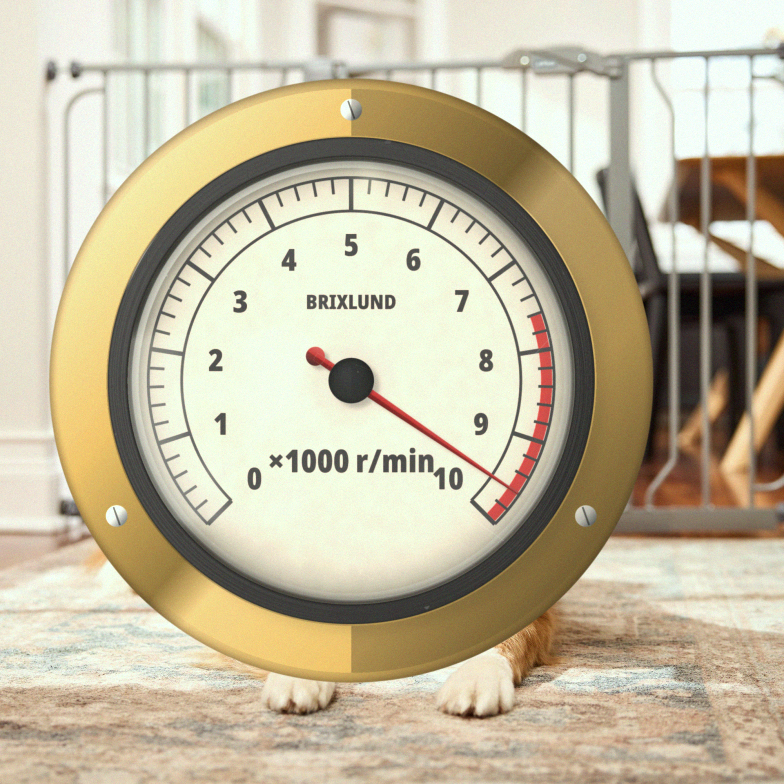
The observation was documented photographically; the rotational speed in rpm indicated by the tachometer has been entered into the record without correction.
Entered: 9600 rpm
